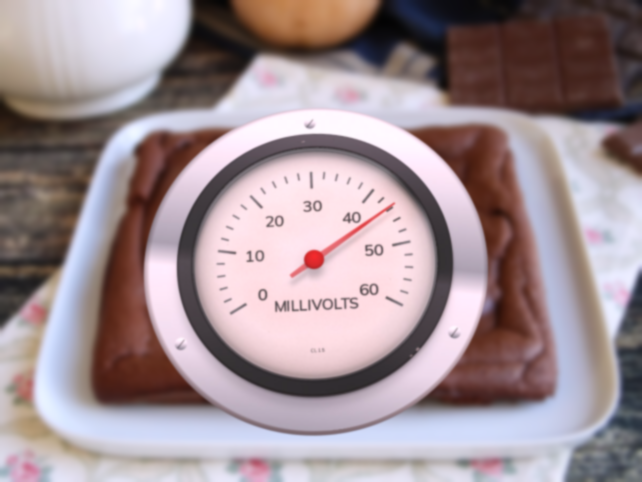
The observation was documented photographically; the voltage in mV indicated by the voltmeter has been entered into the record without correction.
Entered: 44 mV
